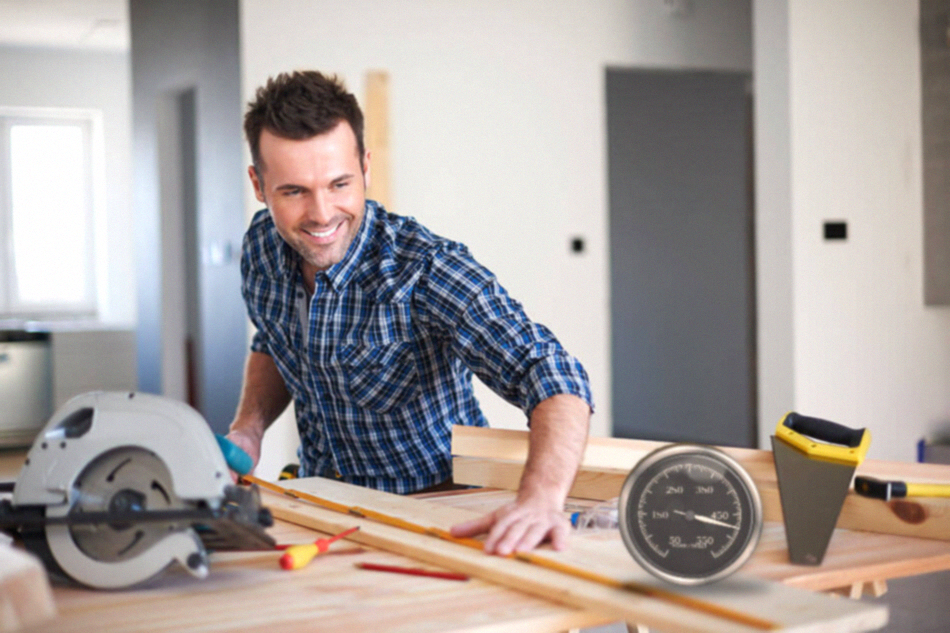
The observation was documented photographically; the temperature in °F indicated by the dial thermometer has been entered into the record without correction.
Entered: 475 °F
